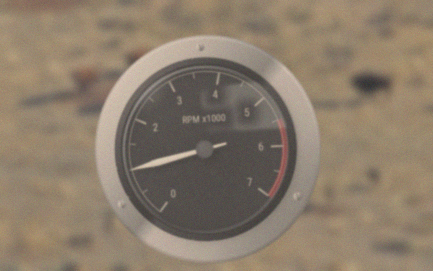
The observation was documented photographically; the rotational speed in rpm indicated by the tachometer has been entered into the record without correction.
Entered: 1000 rpm
